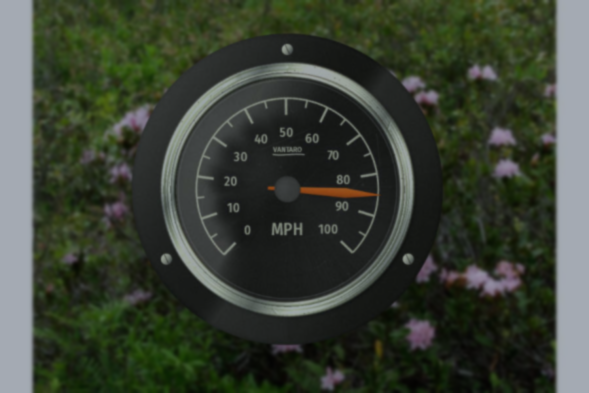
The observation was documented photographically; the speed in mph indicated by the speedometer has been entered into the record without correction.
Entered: 85 mph
